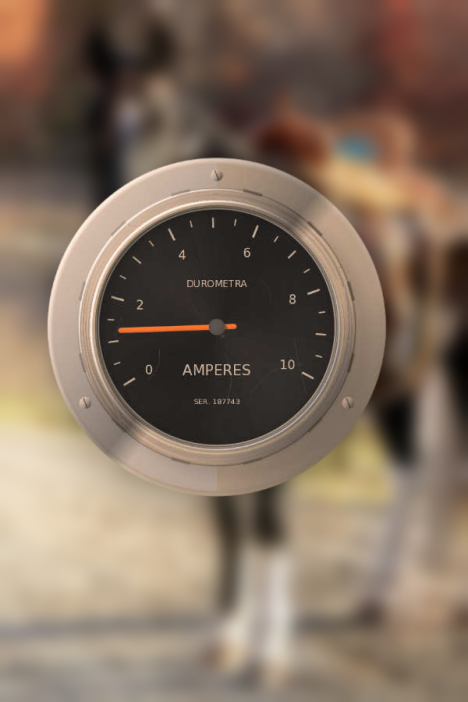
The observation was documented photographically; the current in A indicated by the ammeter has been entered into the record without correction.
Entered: 1.25 A
